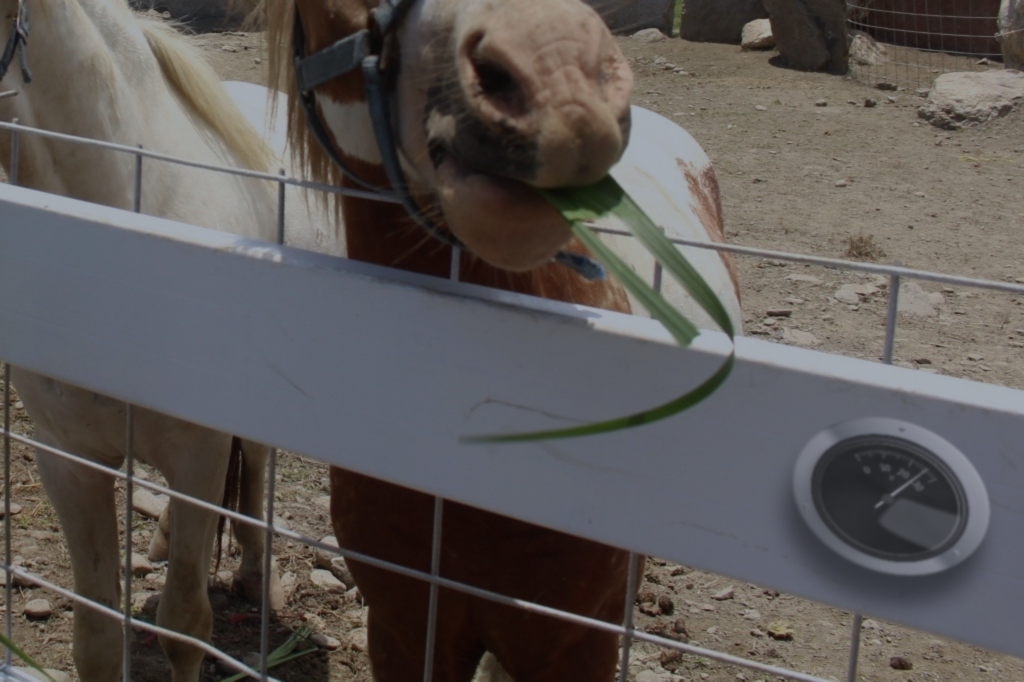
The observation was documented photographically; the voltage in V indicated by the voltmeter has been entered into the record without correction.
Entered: 25 V
